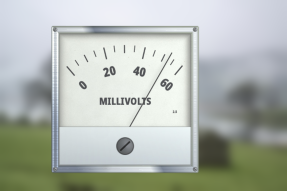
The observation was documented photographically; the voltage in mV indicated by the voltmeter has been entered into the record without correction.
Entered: 52.5 mV
